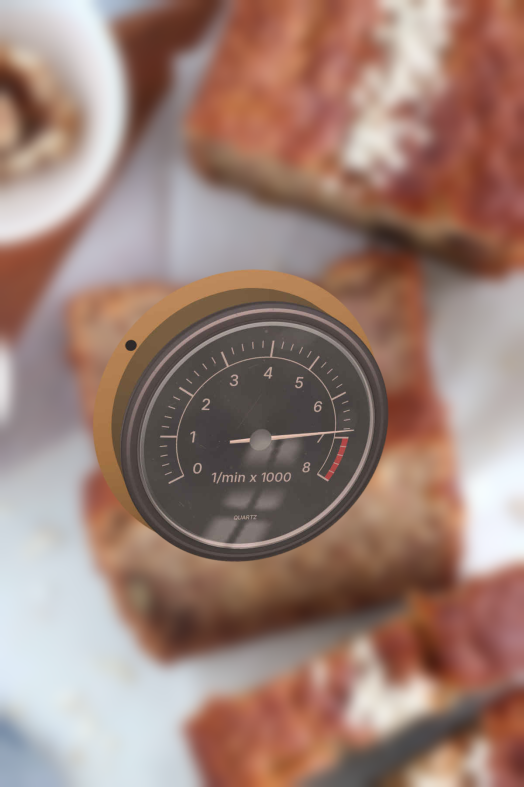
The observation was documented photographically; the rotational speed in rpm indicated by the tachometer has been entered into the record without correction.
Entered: 6800 rpm
